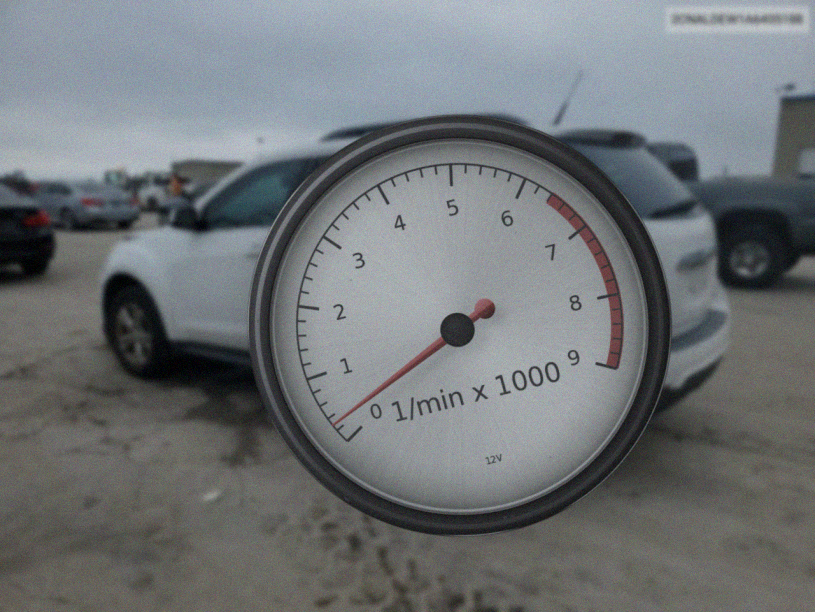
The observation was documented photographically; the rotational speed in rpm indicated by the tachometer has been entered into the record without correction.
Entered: 300 rpm
